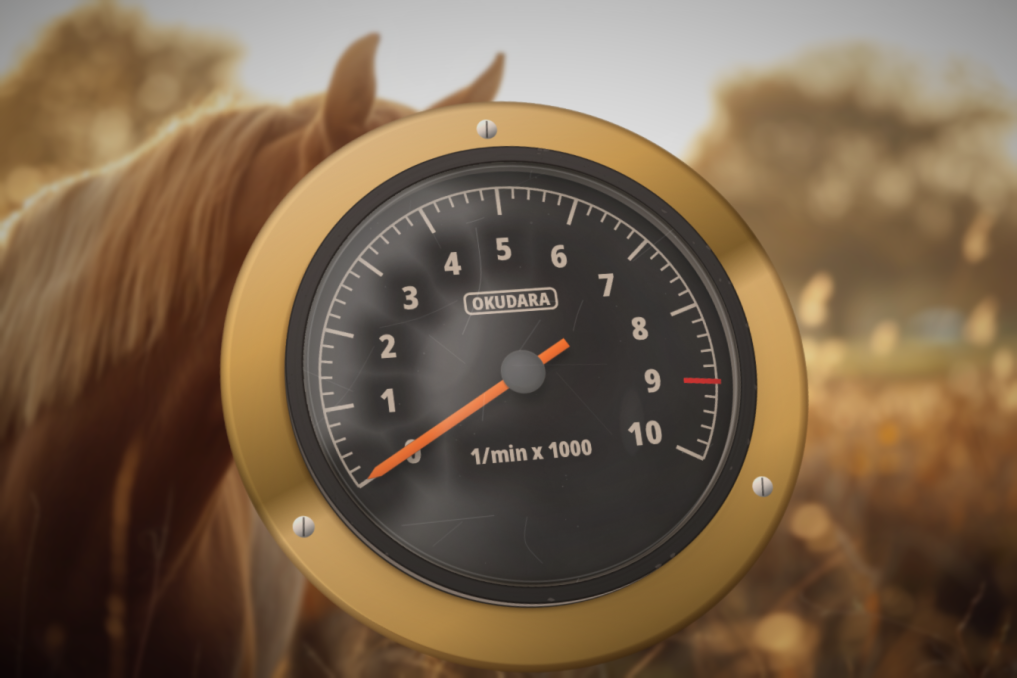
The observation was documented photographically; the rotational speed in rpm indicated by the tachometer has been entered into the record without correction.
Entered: 0 rpm
